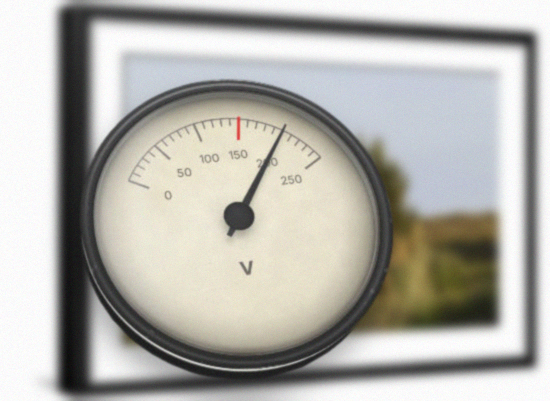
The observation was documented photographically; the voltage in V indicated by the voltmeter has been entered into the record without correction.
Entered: 200 V
